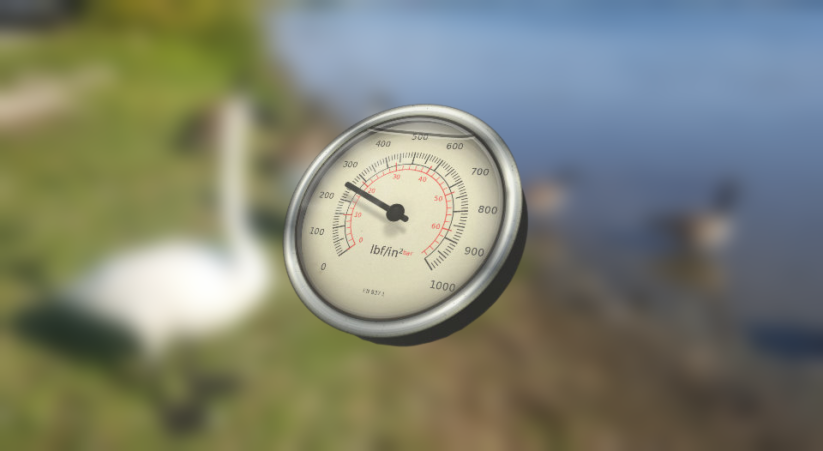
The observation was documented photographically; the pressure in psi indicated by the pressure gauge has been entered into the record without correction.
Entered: 250 psi
